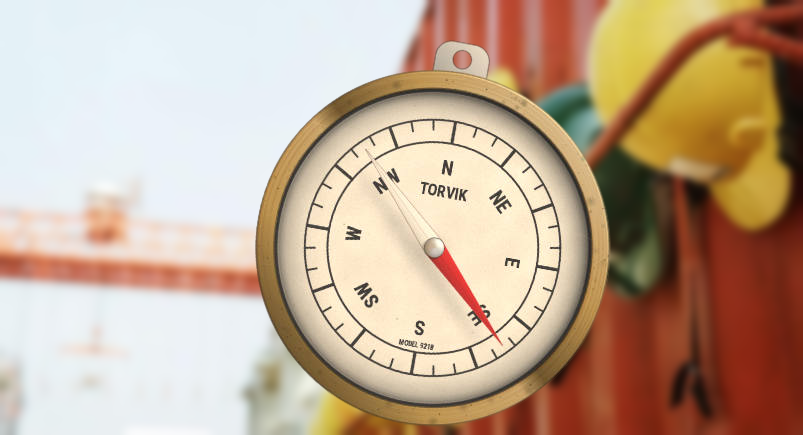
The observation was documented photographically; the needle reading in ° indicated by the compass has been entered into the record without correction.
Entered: 135 °
